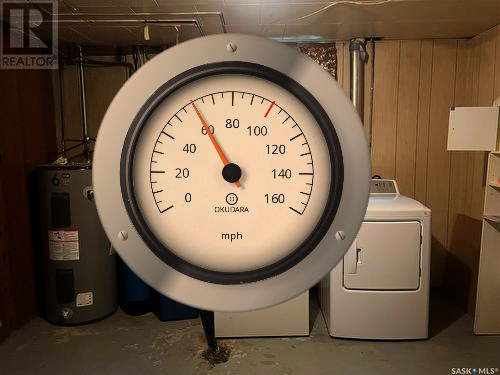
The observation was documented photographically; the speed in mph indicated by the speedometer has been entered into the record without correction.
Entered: 60 mph
